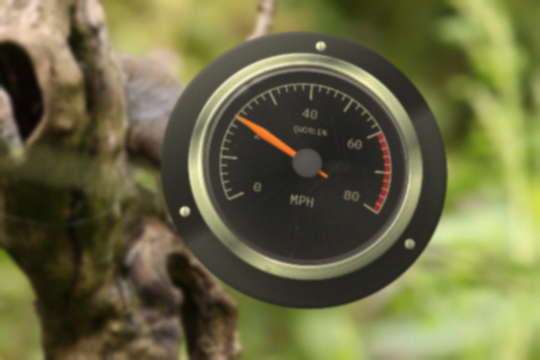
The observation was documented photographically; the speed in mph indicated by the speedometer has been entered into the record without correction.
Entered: 20 mph
